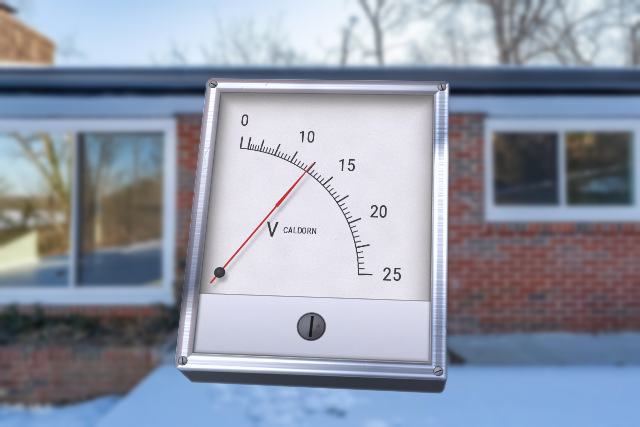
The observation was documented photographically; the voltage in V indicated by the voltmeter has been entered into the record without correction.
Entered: 12.5 V
